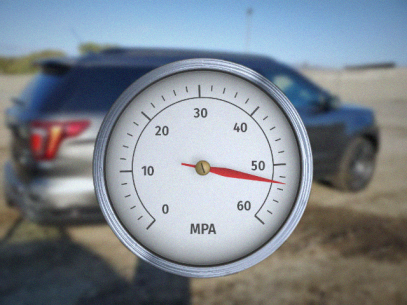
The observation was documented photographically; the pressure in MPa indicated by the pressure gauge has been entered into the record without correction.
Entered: 53 MPa
